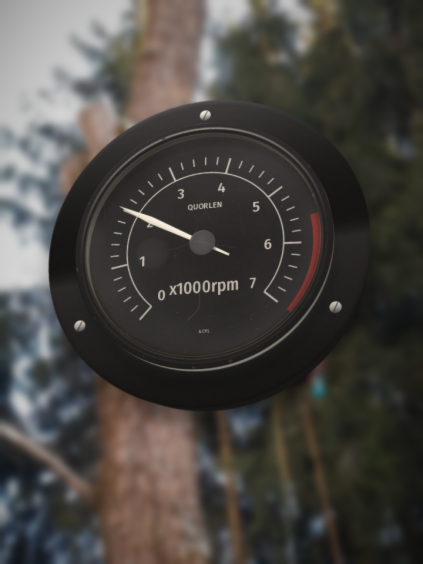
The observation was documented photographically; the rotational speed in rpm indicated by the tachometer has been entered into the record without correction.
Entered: 2000 rpm
